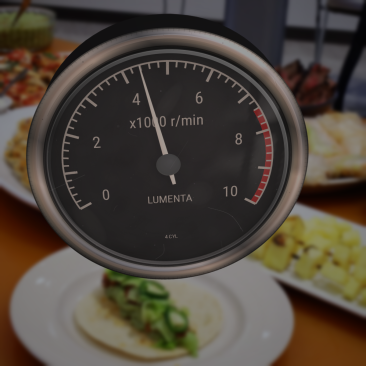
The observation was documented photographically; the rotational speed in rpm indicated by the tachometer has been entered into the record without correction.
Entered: 4400 rpm
